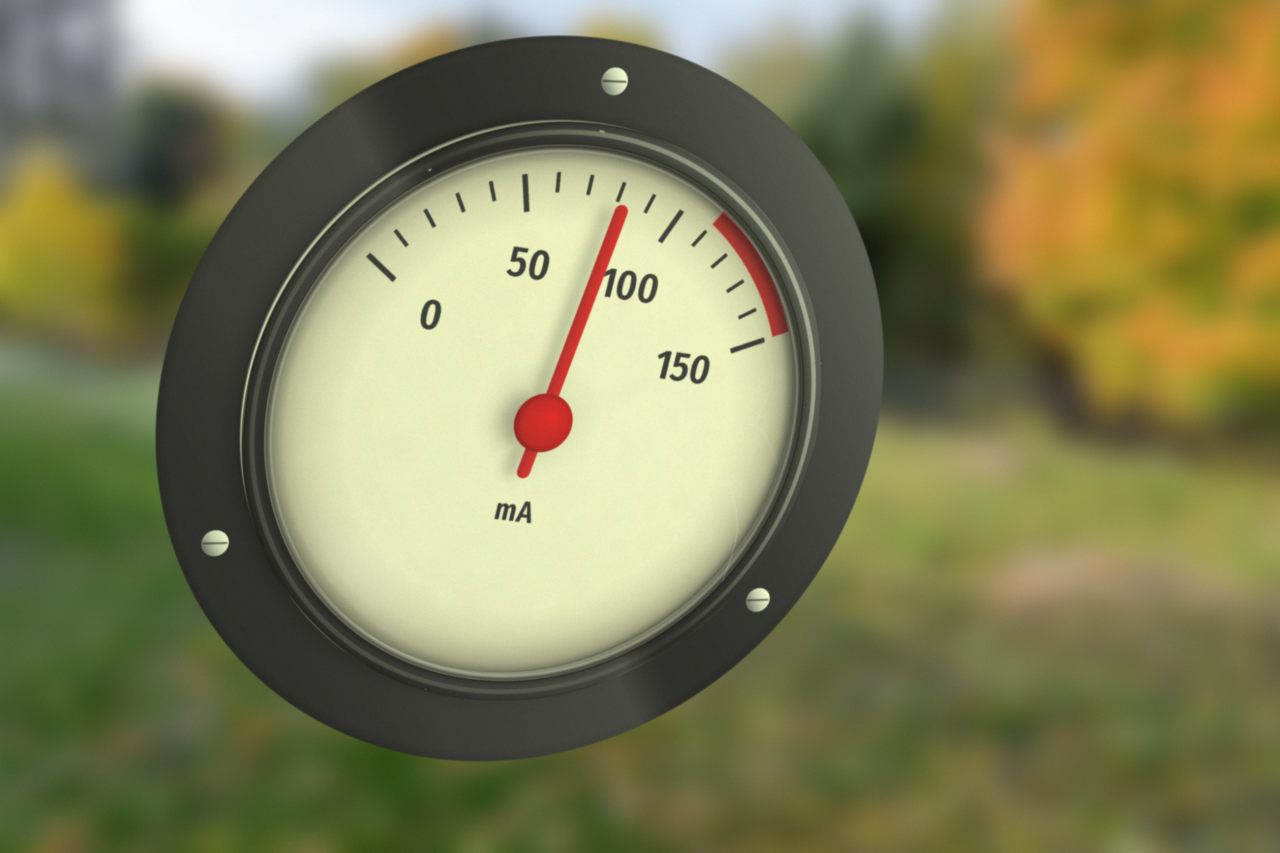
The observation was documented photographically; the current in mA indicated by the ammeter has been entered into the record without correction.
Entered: 80 mA
